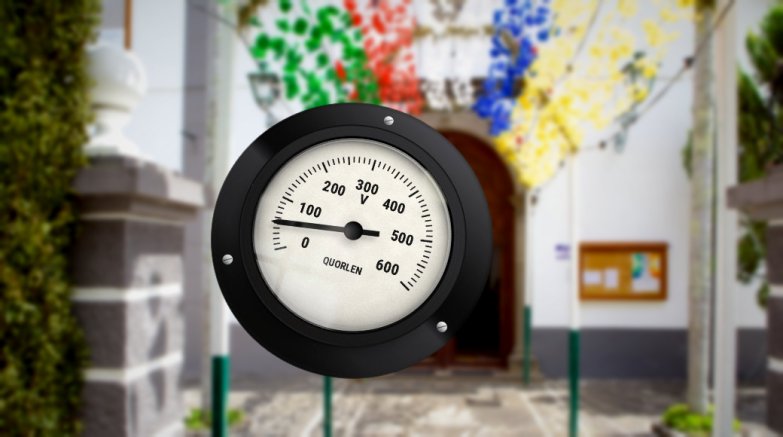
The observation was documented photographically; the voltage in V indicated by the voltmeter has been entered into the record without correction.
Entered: 50 V
